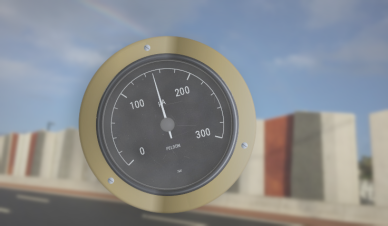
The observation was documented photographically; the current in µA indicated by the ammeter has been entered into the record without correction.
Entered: 150 µA
